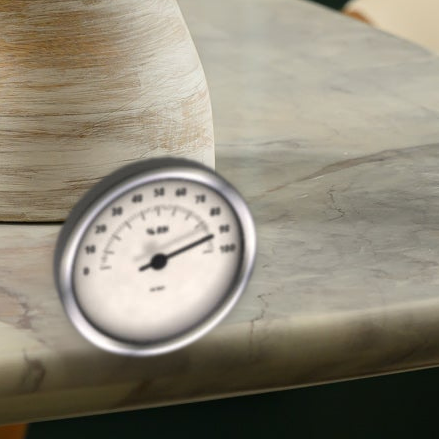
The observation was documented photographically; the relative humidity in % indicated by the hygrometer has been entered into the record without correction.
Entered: 90 %
